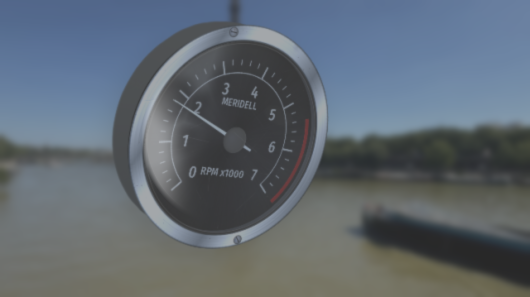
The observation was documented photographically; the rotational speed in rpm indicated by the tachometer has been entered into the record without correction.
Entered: 1800 rpm
